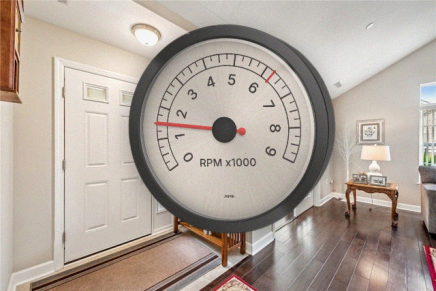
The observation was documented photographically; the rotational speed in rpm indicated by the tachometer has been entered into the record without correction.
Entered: 1500 rpm
